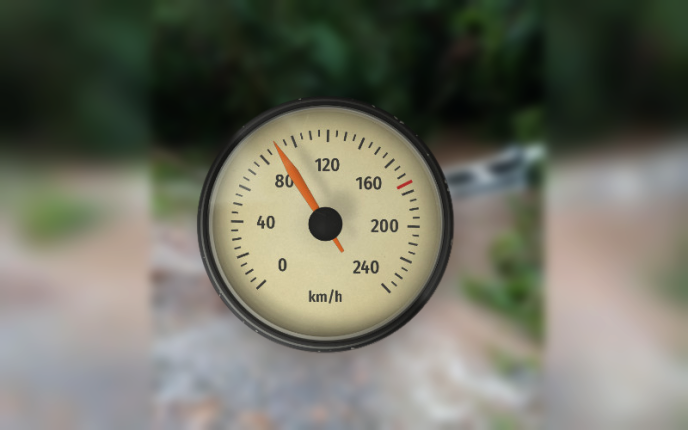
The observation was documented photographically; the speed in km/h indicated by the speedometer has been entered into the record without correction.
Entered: 90 km/h
